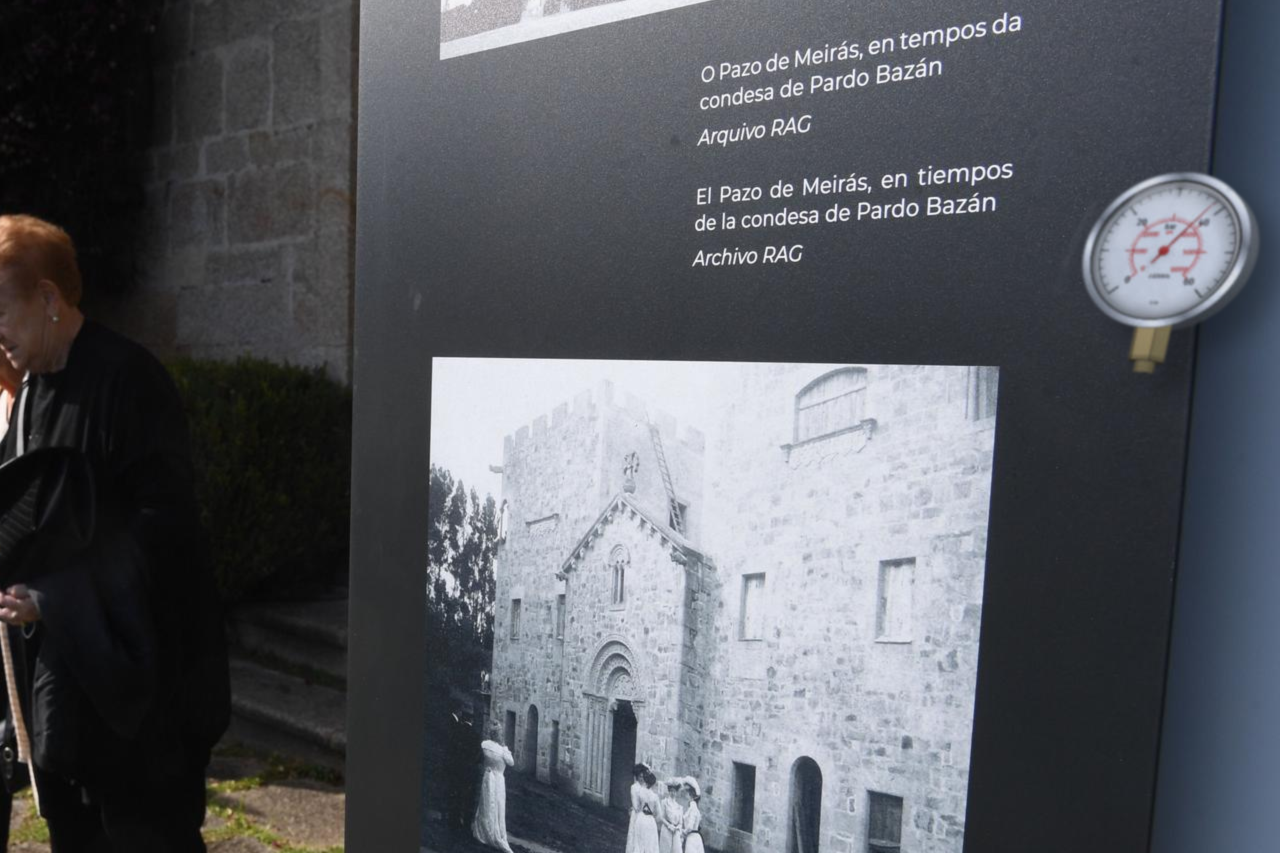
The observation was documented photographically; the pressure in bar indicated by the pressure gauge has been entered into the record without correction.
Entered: 38 bar
